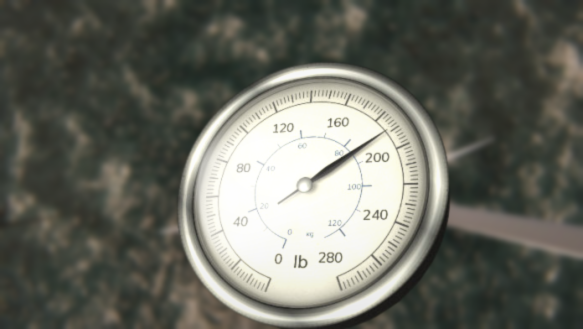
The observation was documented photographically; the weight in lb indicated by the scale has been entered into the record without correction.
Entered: 190 lb
